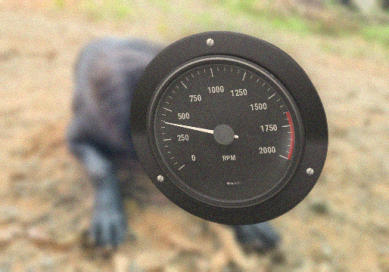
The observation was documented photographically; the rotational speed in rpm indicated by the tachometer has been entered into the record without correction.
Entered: 400 rpm
